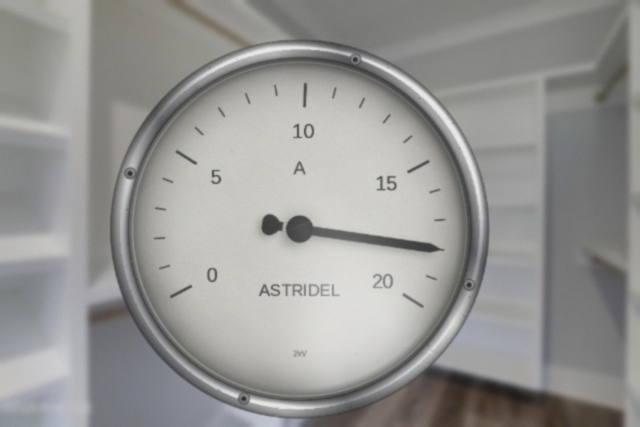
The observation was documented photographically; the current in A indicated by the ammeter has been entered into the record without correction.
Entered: 18 A
